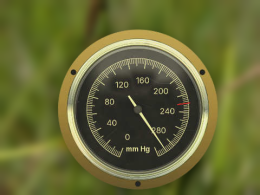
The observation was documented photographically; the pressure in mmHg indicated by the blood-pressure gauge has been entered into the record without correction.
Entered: 290 mmHg
